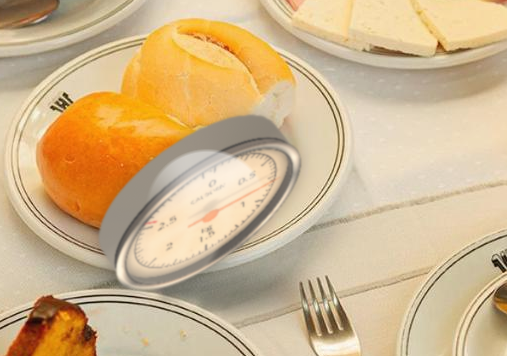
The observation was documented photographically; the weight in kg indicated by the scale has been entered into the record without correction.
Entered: 0.75 kg
